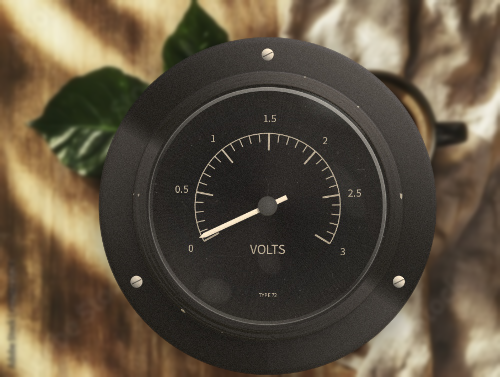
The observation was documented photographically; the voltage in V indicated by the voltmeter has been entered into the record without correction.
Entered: 0.05 V
